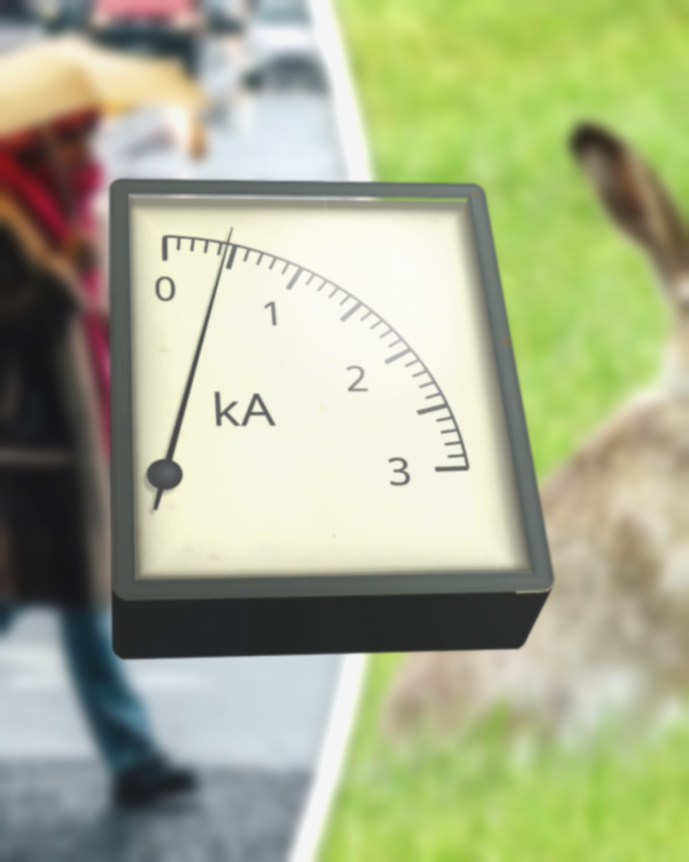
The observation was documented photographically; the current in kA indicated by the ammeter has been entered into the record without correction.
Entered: 0.45 kA
